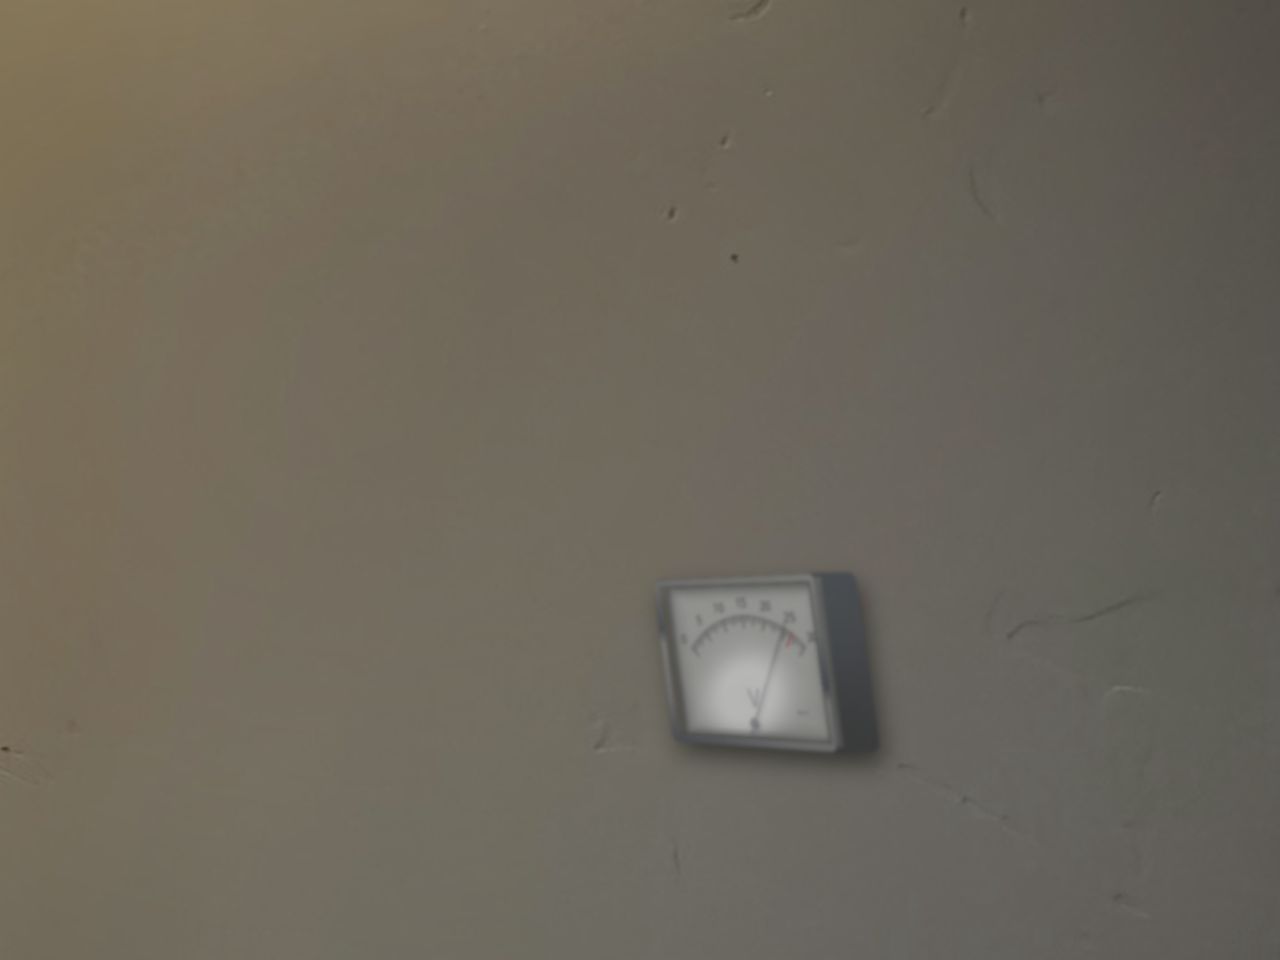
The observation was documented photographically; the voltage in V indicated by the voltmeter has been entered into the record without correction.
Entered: 25 V
